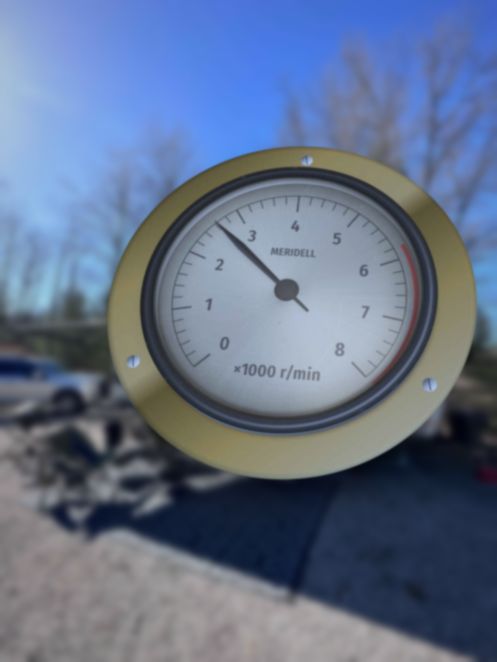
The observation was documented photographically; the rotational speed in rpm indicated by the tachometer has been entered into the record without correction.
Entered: 2600 rpm
